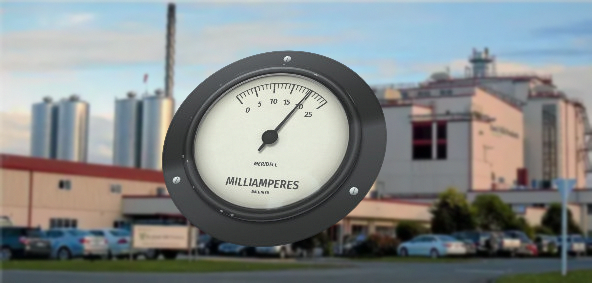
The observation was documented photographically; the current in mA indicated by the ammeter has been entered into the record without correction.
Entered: 20 mA
